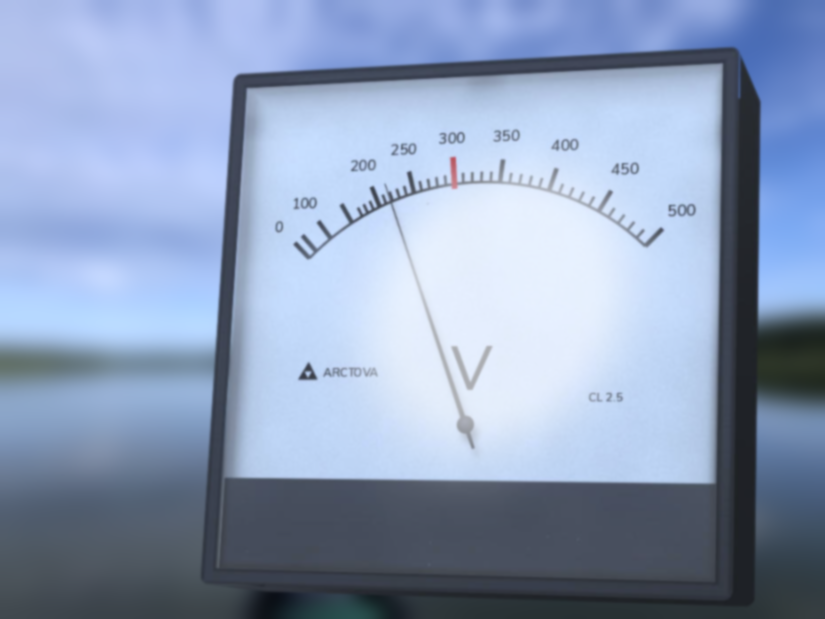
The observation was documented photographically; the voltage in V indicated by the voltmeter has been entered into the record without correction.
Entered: 220 V
